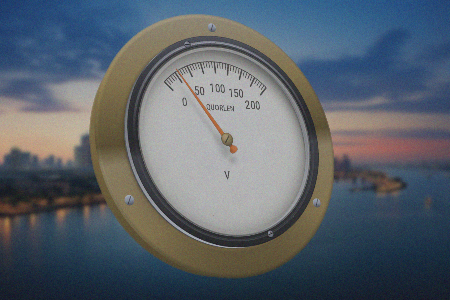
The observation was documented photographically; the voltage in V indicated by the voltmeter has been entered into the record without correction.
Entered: 25 V
